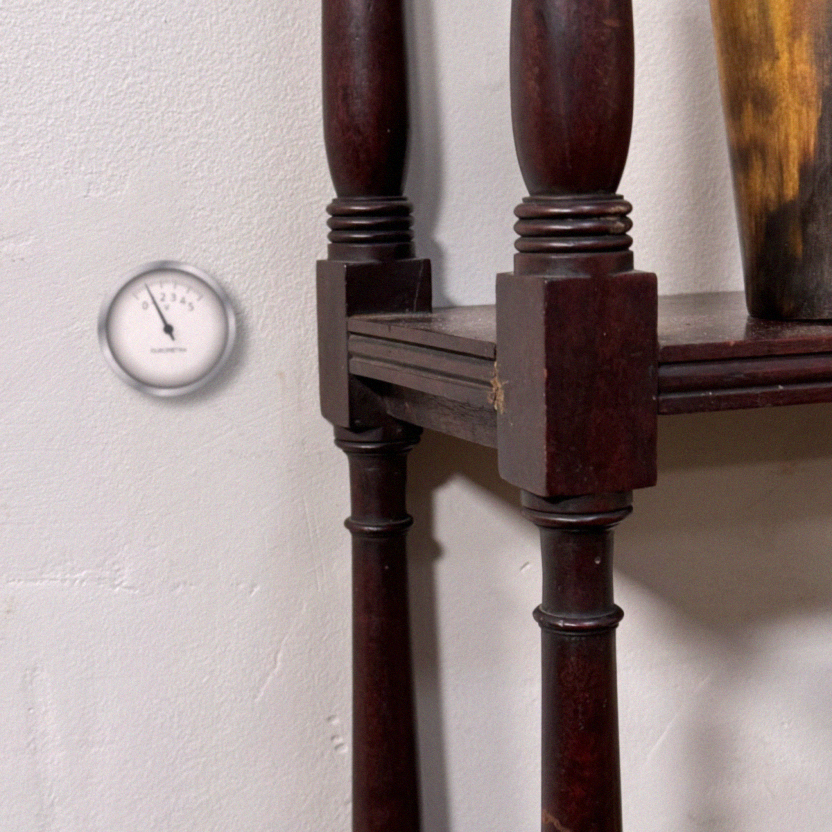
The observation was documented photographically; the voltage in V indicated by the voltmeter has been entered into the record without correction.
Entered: 1 V
